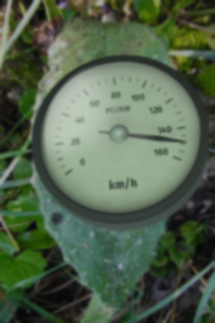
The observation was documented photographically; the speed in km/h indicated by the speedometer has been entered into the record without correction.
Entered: 150 km/h
